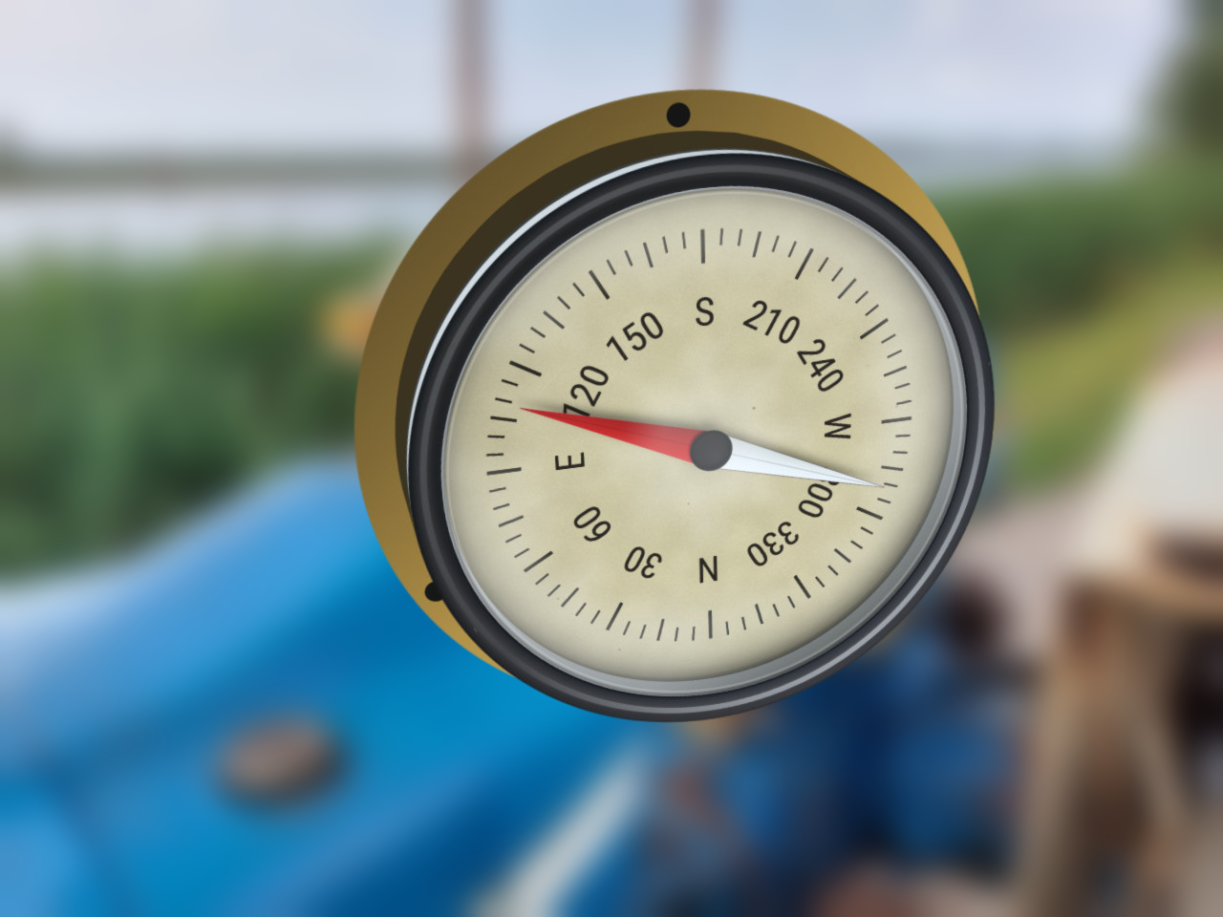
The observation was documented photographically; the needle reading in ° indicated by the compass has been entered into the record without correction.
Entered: 110 °
